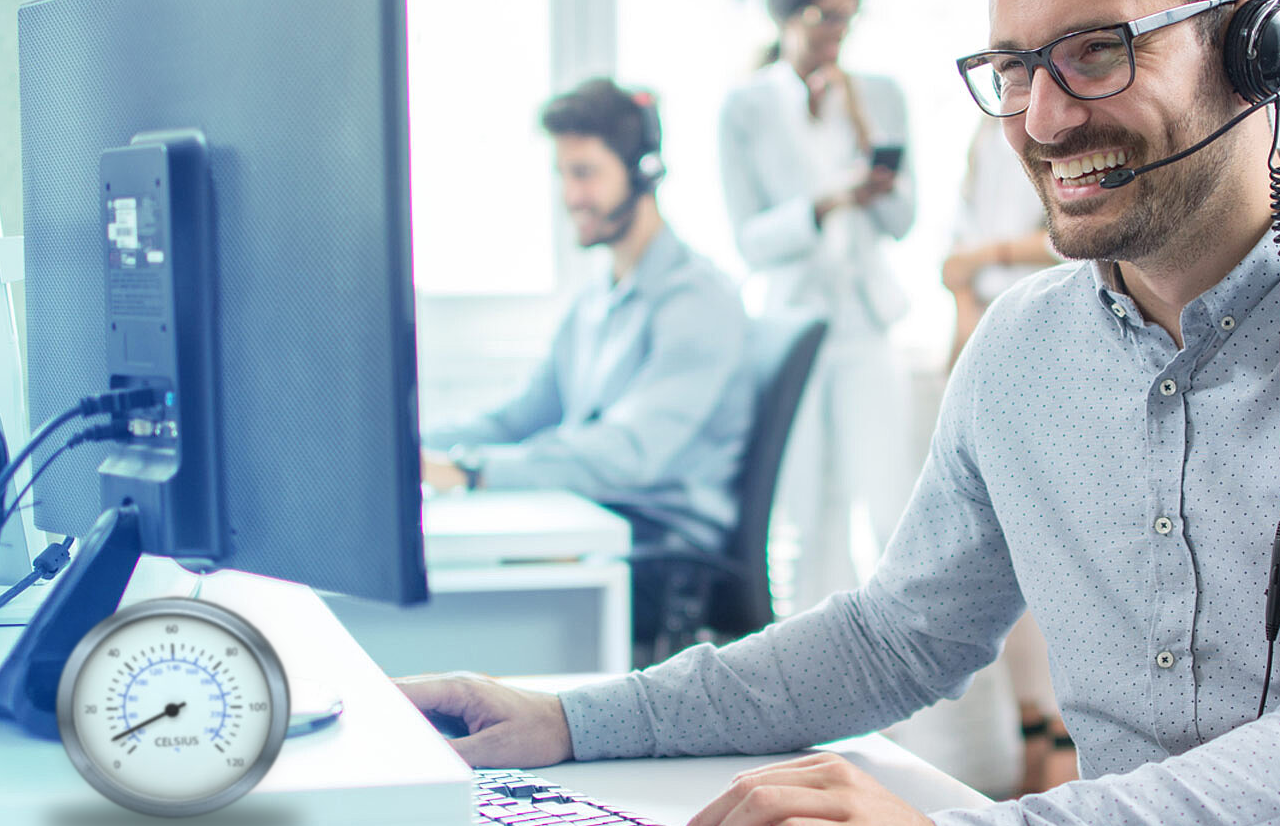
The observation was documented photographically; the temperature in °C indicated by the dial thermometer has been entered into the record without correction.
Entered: 8 °C
